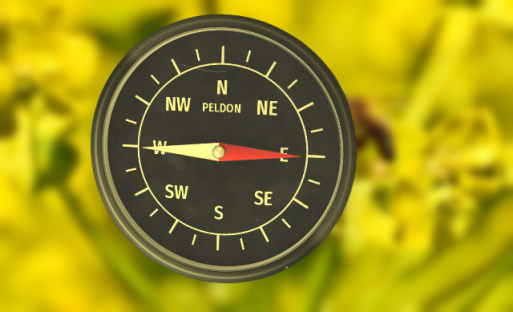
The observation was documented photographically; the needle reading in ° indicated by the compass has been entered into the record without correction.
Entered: 90 °
